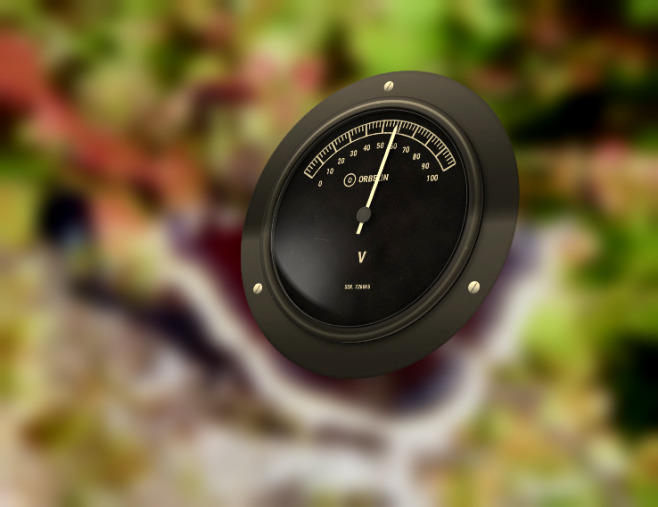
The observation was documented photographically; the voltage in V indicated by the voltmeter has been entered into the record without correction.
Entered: 60 V
